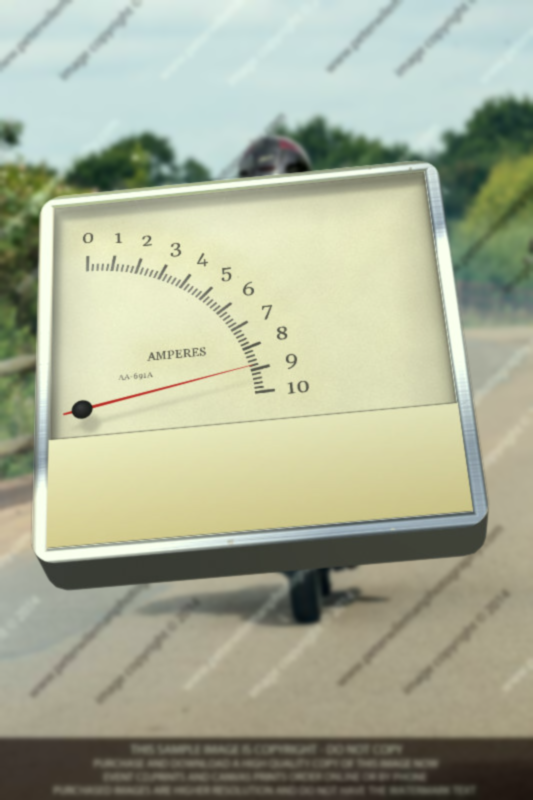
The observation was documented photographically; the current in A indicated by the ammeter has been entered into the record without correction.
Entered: 9 A
